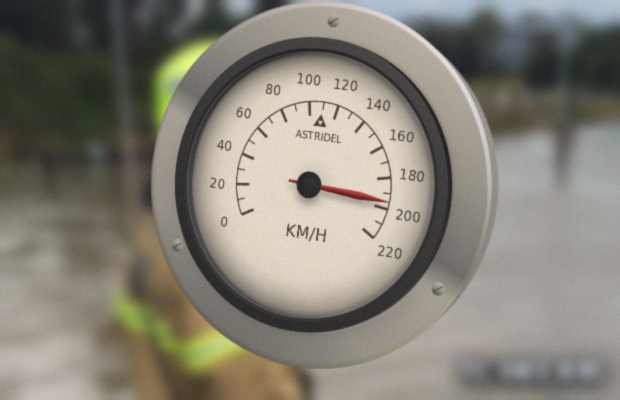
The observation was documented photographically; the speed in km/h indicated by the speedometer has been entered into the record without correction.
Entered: 195 km/h
